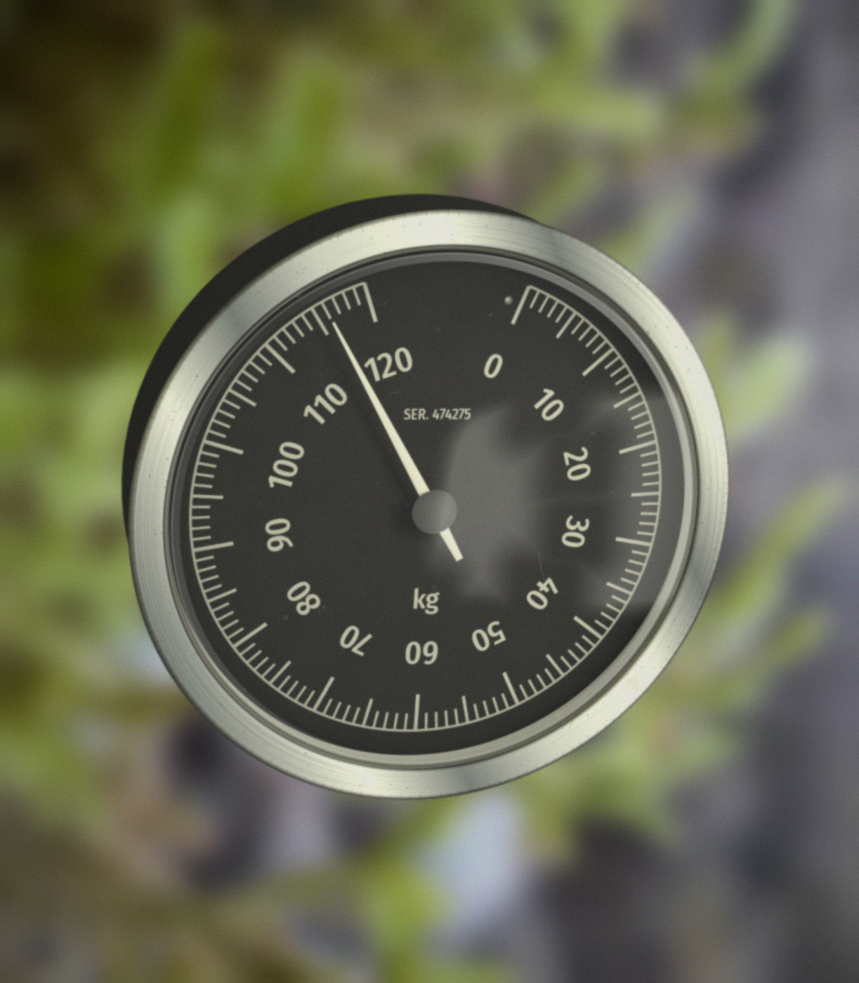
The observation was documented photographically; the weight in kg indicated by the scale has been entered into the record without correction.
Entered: 116 kg
